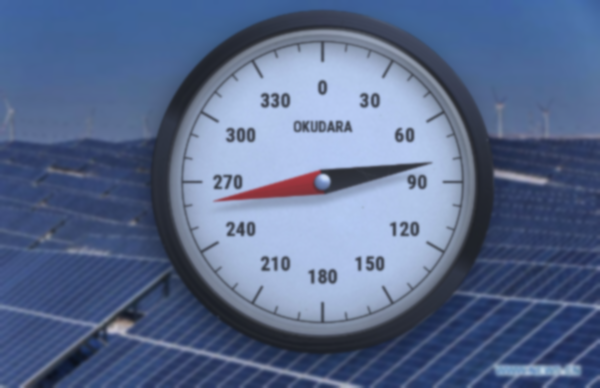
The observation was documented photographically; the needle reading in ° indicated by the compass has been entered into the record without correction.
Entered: 260 °
